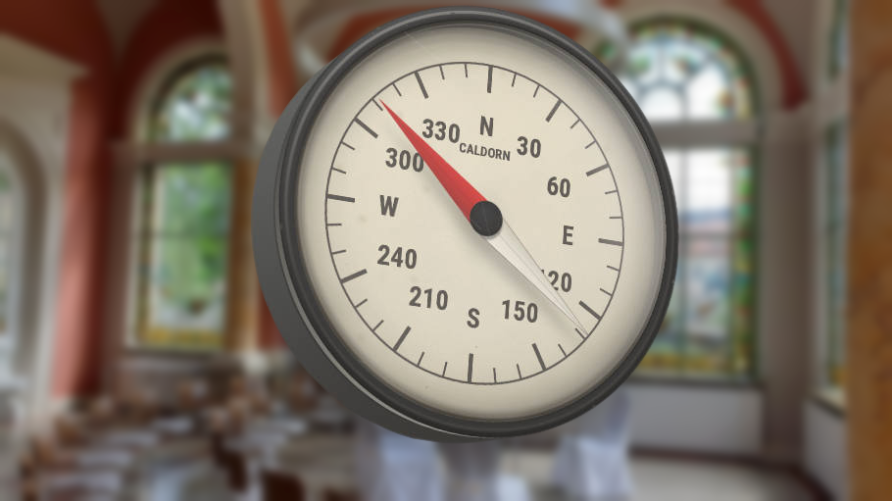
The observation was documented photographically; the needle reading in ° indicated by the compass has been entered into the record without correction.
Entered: 310 °
